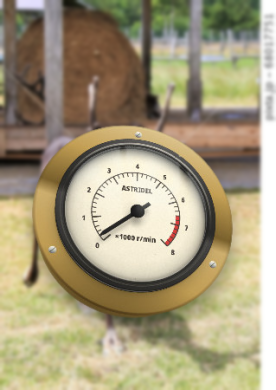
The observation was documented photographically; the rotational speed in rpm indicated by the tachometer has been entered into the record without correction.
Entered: 200 rpm
